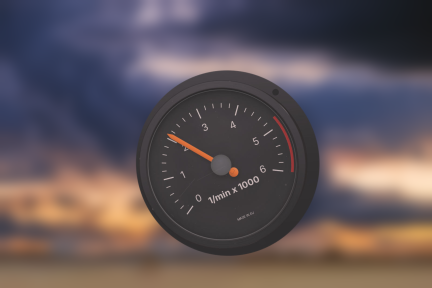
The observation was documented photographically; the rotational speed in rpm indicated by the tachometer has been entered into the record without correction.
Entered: 2100 rpm
